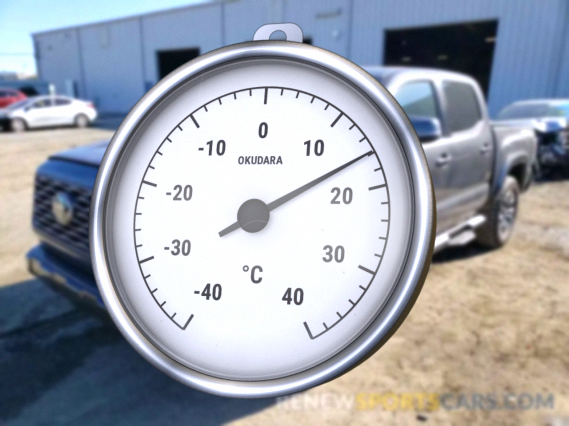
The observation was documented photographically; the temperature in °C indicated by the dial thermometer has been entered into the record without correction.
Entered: 16 °C
